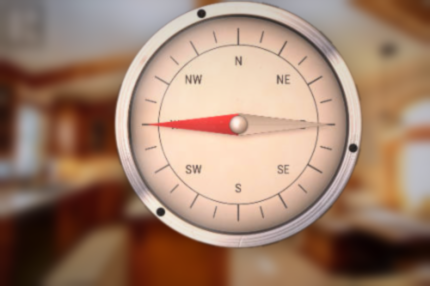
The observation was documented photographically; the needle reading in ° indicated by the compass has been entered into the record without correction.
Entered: 270 °
